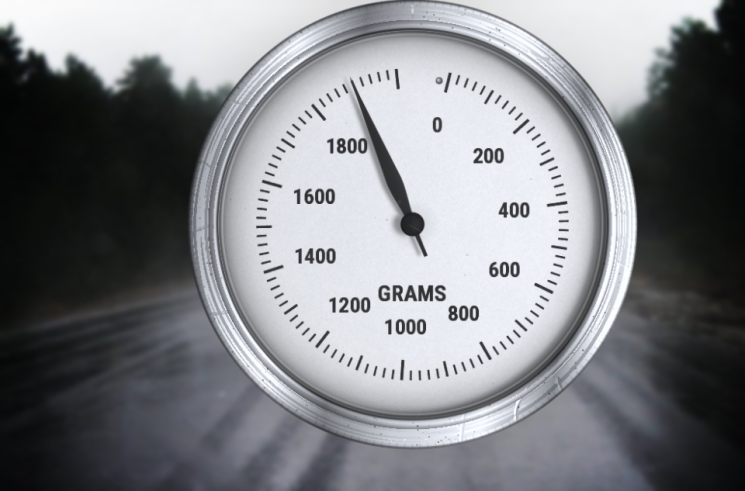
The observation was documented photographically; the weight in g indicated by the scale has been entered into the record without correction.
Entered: 1900 g
